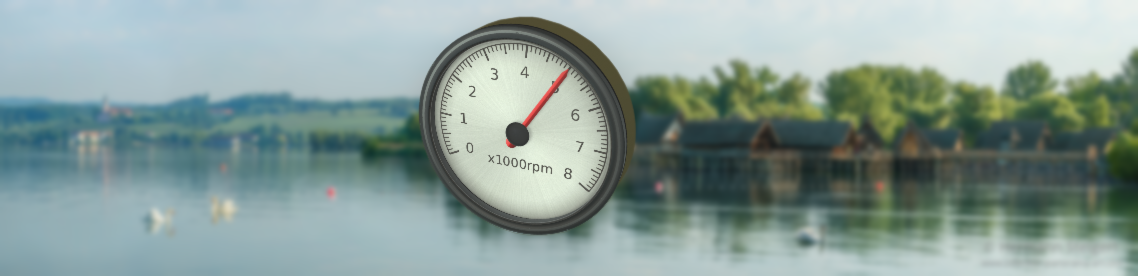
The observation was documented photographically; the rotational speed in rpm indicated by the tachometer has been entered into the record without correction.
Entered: 5000 rpm
